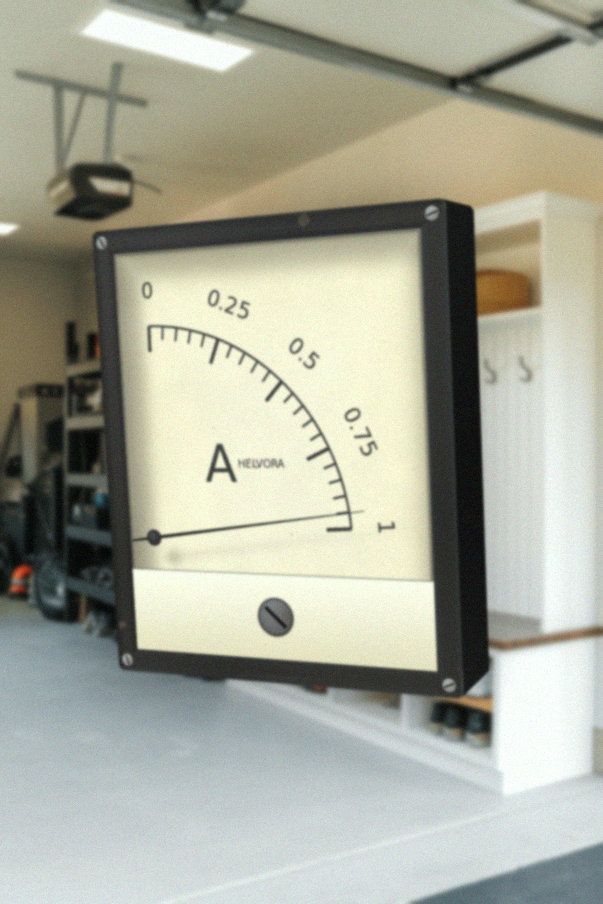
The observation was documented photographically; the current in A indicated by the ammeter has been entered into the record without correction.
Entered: 0.95 A
